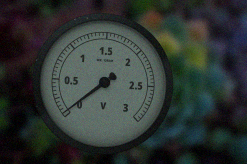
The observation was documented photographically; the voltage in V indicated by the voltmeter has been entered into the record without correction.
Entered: 0.05 V
